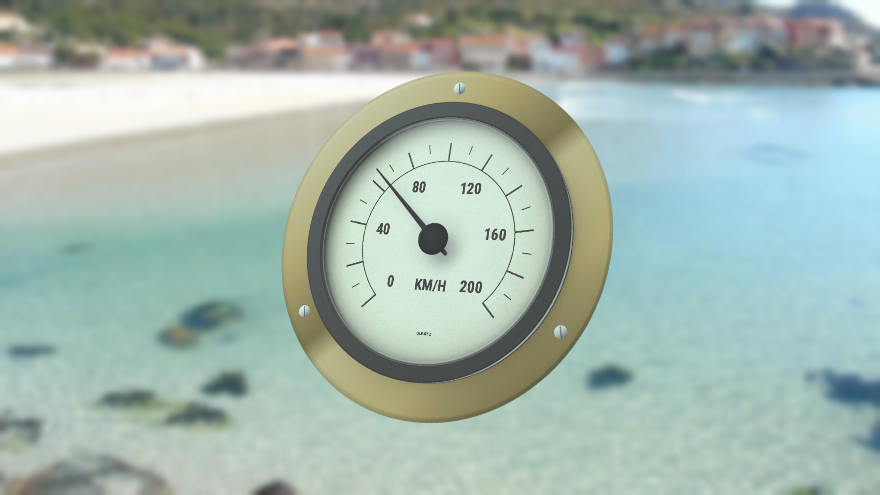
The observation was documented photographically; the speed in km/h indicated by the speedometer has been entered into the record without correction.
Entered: 65 km/h
